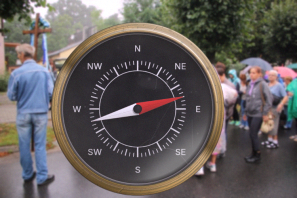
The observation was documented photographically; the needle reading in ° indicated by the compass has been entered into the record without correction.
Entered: 75 °
